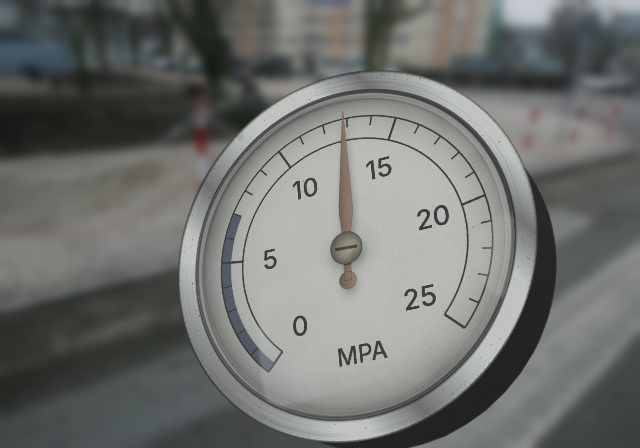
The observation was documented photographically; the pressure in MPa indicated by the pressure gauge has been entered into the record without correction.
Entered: 13 MPa
